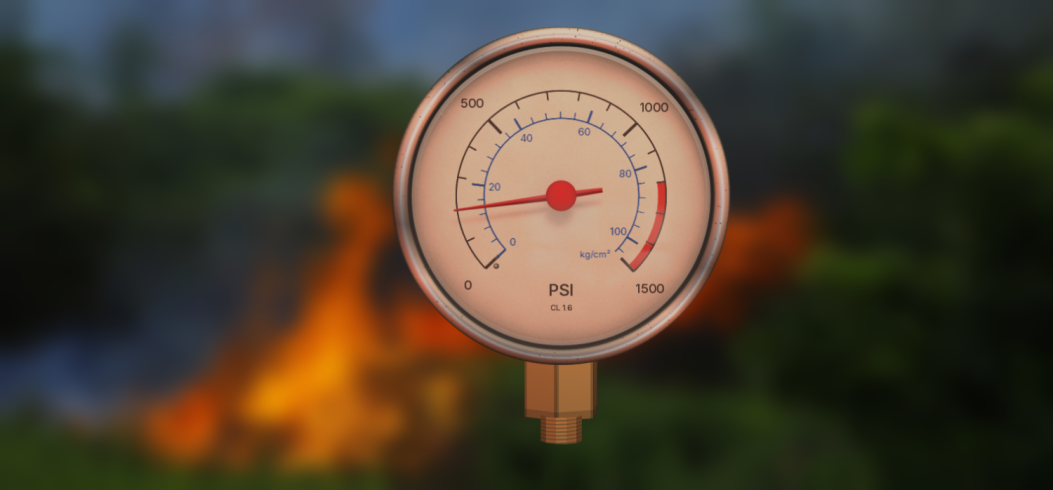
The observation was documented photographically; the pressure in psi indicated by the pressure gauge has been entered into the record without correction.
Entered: 200 psi
